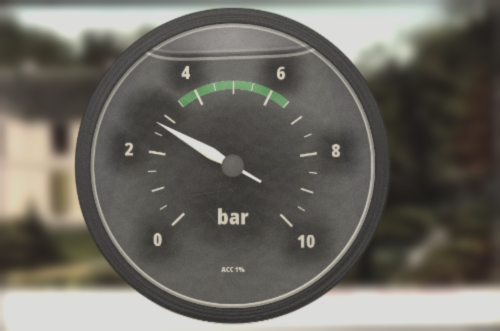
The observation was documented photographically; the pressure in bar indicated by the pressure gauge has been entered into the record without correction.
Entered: 2.75 bar
